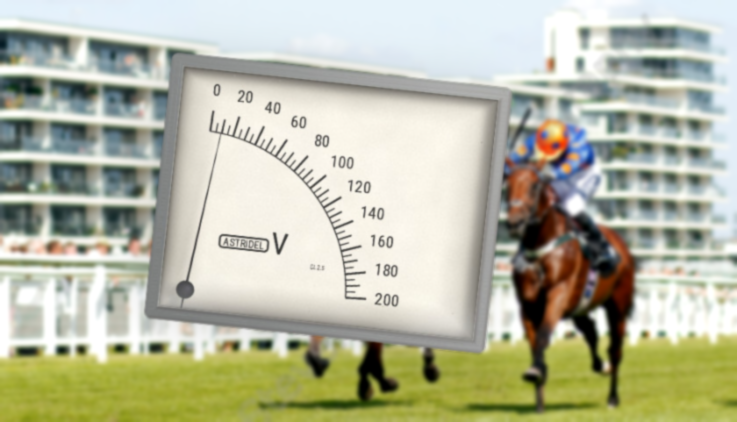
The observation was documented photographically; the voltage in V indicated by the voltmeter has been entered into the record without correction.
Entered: 10 V
